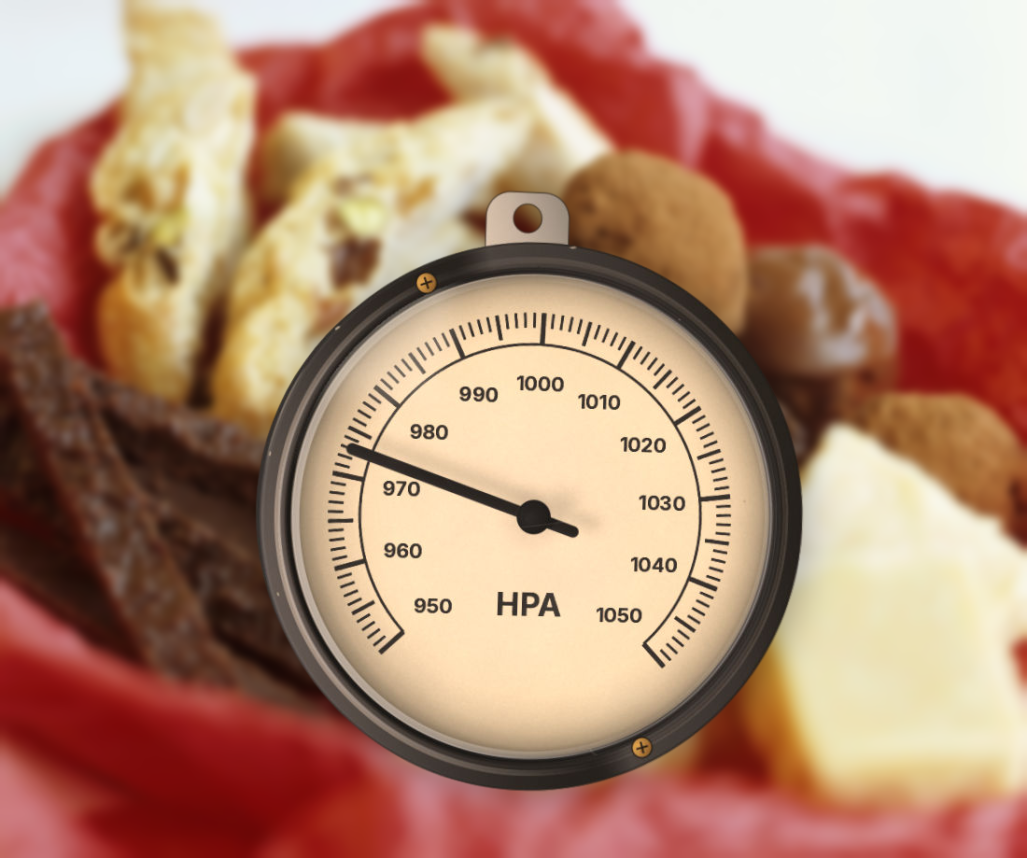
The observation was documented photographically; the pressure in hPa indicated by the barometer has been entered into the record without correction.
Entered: 973 hPa
